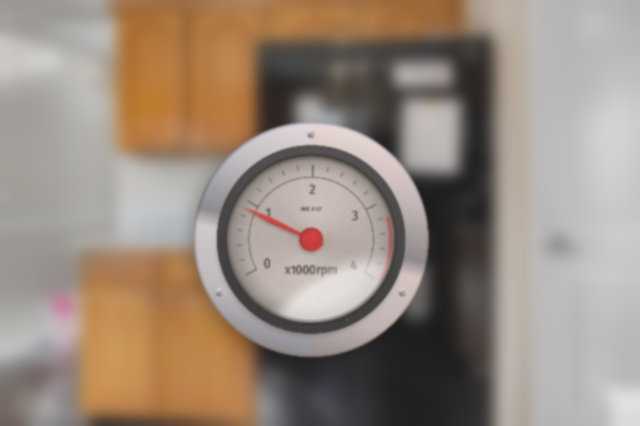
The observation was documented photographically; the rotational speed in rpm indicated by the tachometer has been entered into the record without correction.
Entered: 900 rpm
